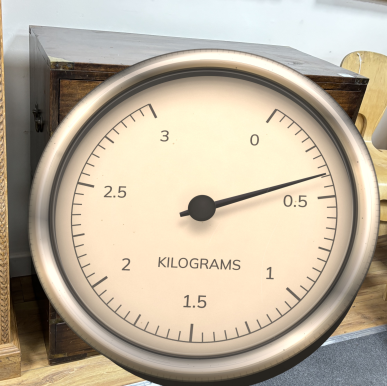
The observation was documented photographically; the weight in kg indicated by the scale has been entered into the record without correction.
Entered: 0.4 kg
